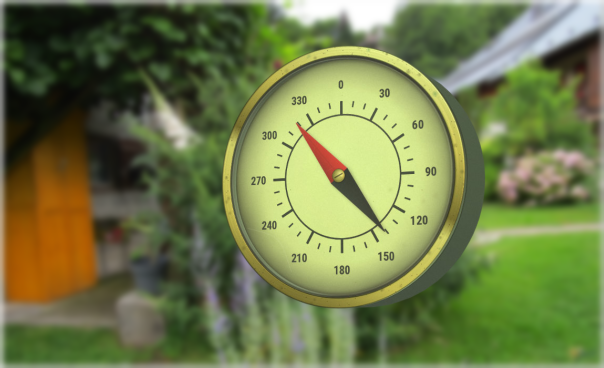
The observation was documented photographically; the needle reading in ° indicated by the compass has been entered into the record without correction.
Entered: 320 °
